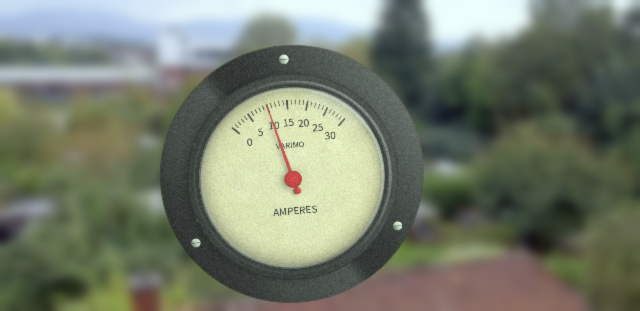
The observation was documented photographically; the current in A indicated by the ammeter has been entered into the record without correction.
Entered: 10 A
